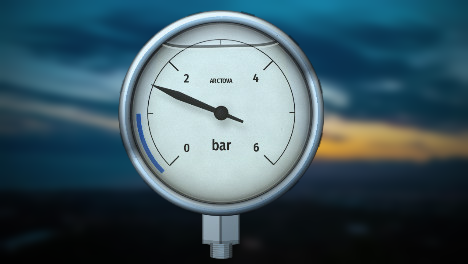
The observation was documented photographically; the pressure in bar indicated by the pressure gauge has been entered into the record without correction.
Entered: 1.5 bar
